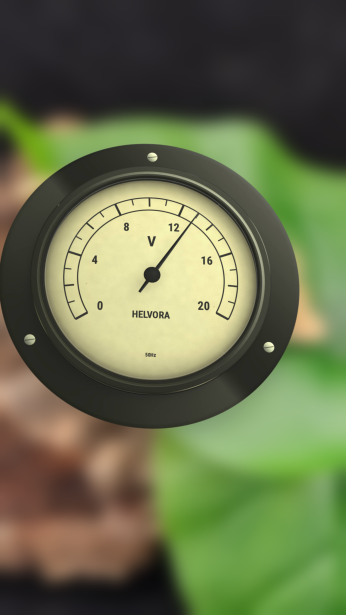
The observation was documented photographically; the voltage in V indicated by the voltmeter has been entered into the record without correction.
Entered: 13 V
